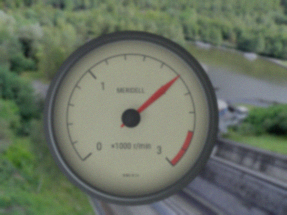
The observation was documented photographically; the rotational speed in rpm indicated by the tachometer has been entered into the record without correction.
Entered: 2000 rpm
